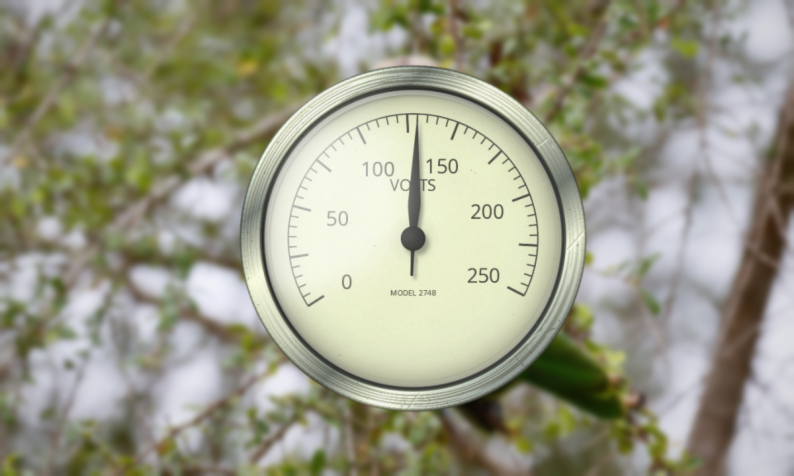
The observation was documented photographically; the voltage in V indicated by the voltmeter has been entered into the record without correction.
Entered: 130 V
